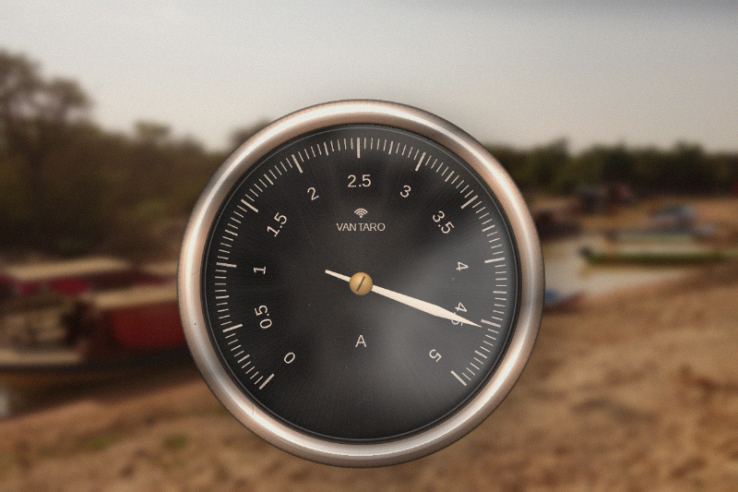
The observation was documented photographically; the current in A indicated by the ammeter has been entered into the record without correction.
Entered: 4.55 A
